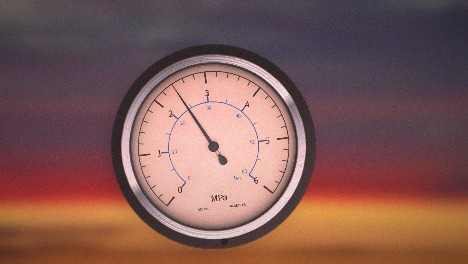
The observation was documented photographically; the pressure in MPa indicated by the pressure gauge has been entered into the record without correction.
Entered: 2.4 MPa
